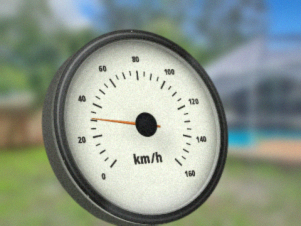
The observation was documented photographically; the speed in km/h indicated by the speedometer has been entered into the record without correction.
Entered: 30 km/h
